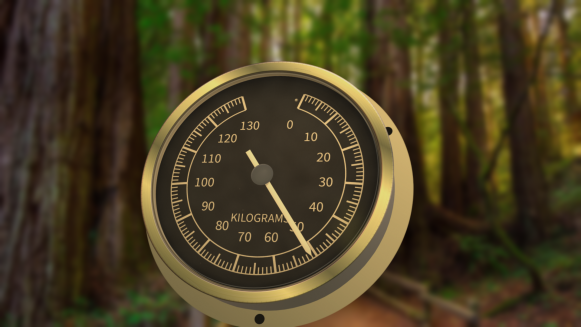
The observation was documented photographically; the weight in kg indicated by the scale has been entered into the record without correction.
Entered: 51 kg
